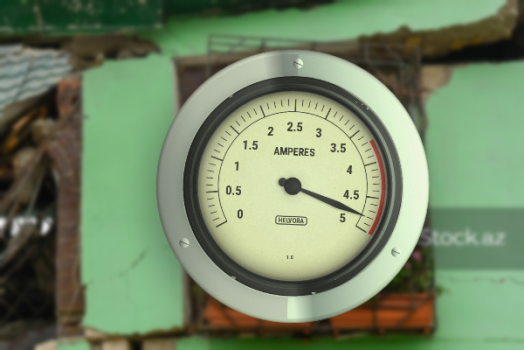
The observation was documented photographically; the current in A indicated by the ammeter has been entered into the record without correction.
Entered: 4.8 A
